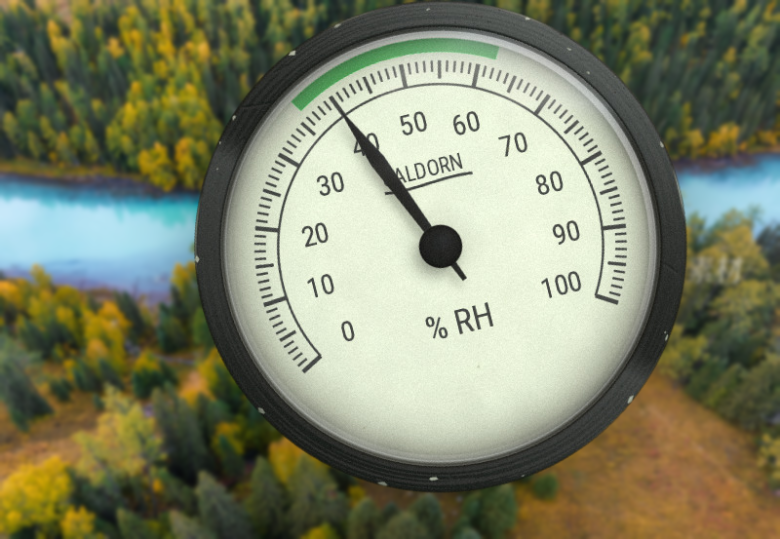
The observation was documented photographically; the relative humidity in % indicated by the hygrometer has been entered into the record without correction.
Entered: 40 %
